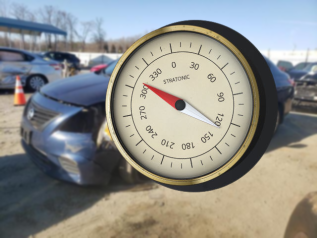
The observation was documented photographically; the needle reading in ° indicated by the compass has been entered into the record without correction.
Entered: 310 °
